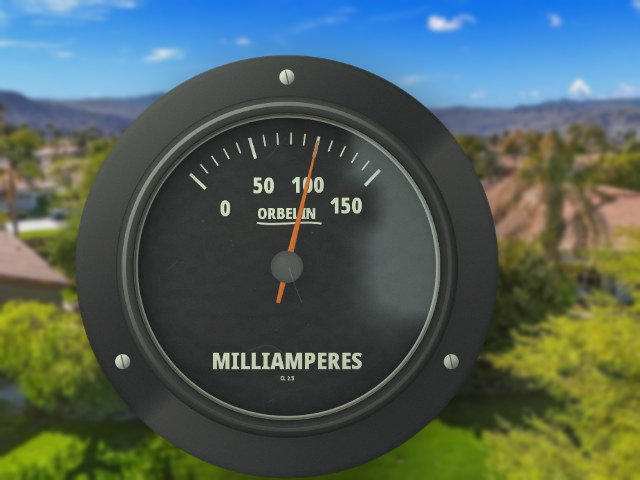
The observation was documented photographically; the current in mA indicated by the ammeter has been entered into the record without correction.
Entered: 100 mA
